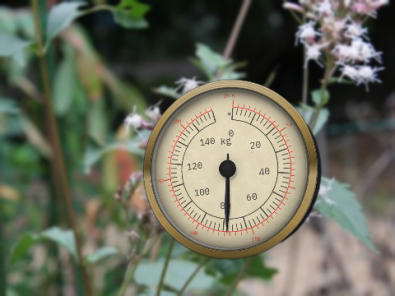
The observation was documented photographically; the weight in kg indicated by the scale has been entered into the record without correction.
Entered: 78 kg
